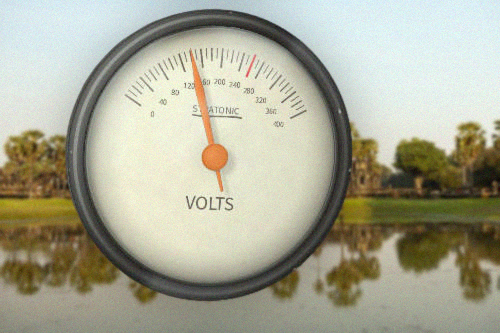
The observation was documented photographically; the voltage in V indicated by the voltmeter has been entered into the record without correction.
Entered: 140 V
